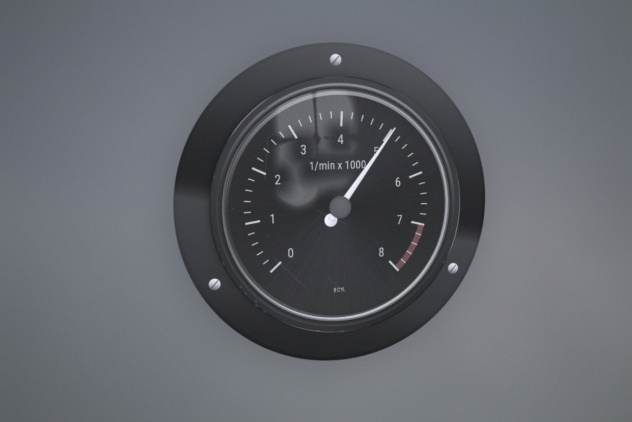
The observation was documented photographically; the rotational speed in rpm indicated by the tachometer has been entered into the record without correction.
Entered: 5000 rpm
